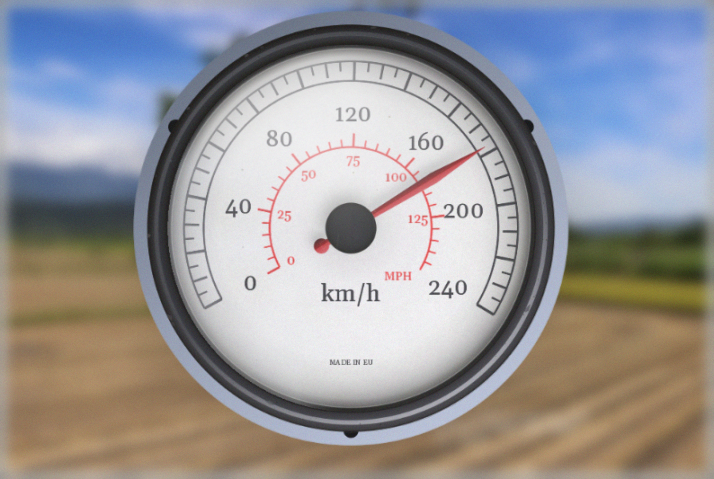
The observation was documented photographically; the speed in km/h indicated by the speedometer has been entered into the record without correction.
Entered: 177.5 km/h
